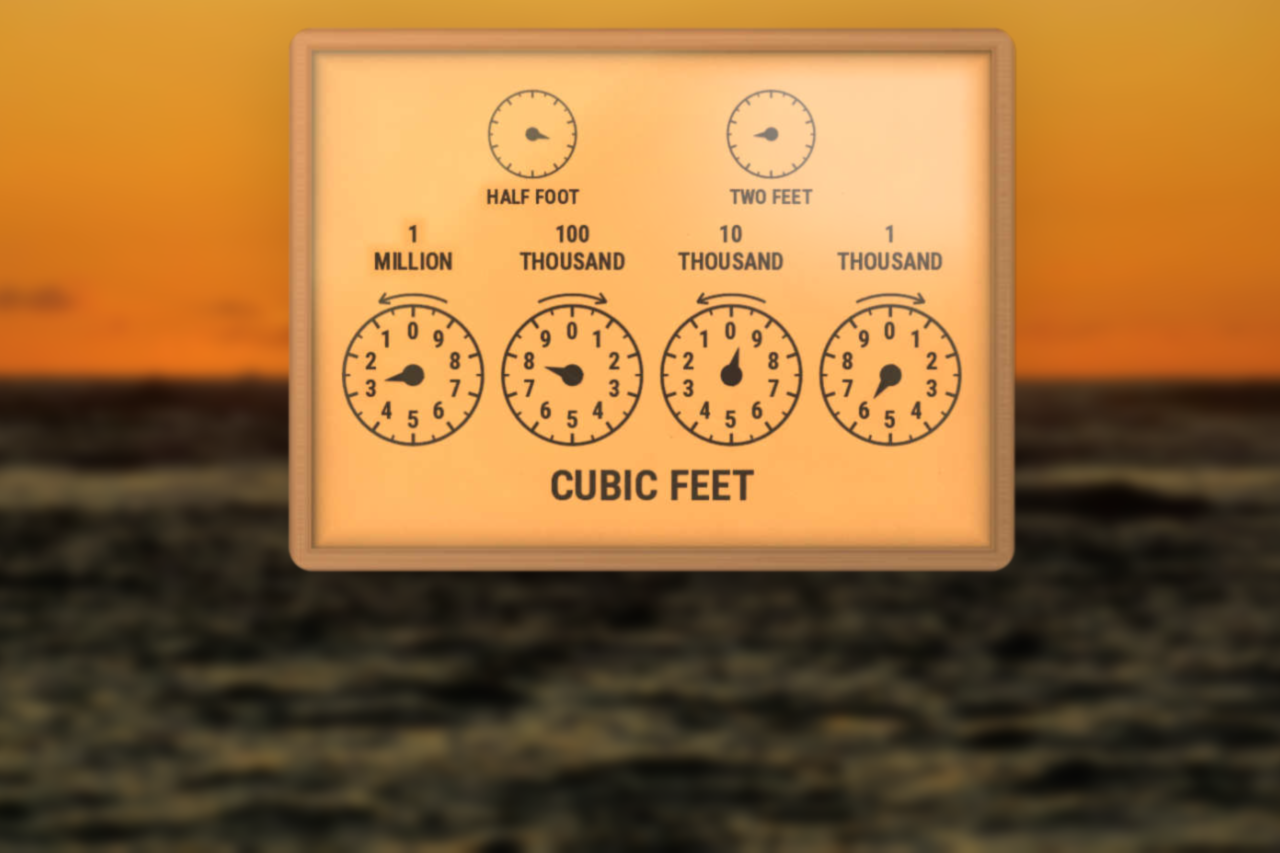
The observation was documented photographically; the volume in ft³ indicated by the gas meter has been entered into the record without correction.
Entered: 279600 ft³
